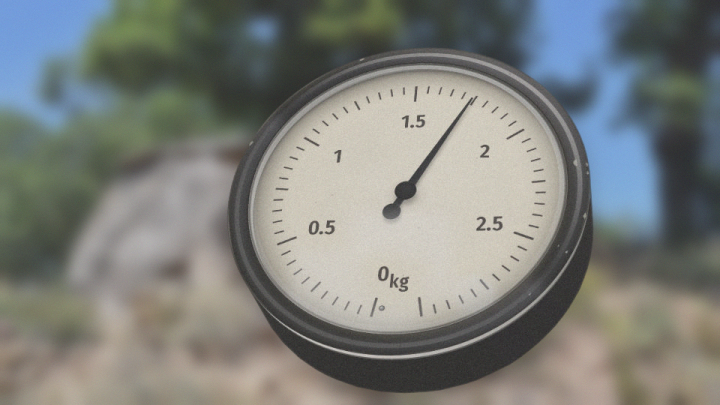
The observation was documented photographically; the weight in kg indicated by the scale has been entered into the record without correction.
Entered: 1.75 kg
